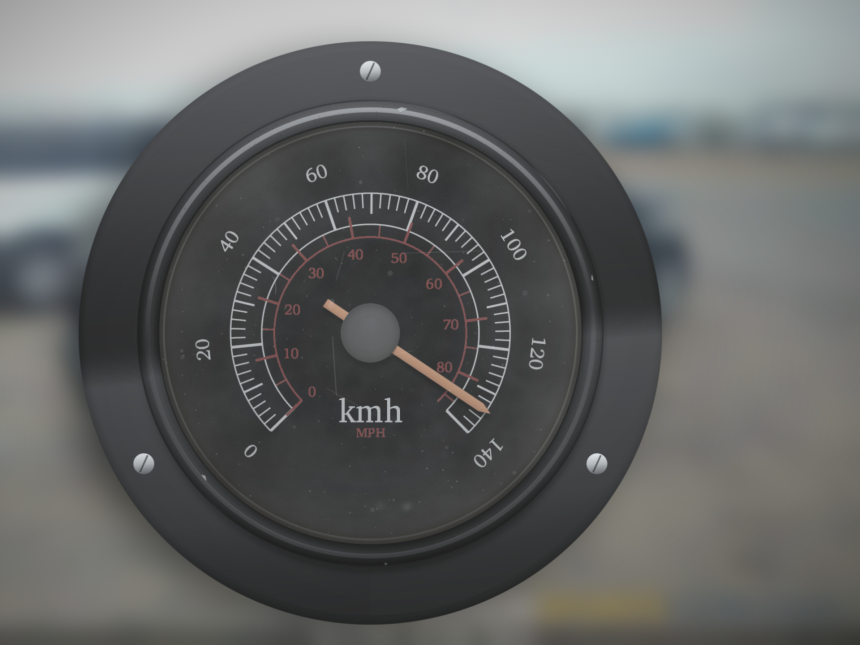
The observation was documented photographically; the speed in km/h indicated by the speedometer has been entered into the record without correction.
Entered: 134 km/h
